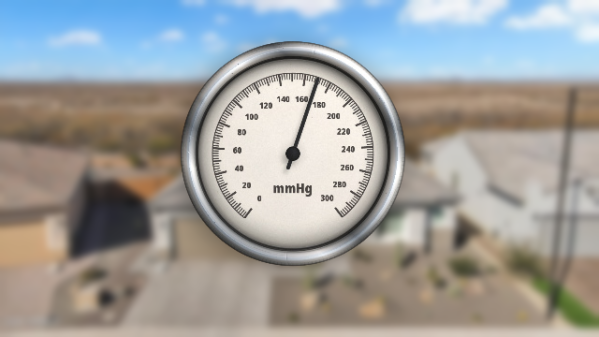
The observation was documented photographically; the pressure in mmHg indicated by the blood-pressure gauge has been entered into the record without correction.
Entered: 170 mmHg
